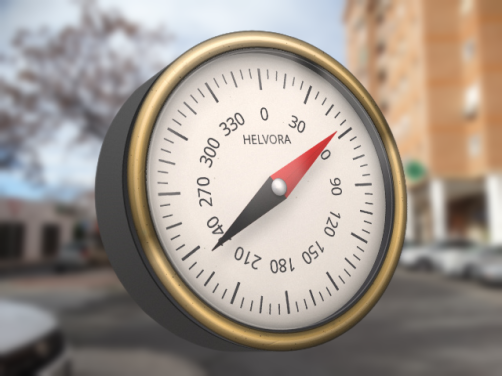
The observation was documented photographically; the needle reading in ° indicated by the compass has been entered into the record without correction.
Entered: 55 °
